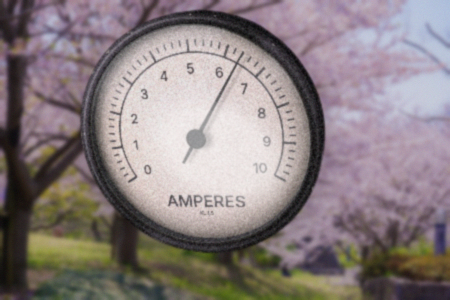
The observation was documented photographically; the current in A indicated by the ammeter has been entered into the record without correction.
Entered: 6.4 A
